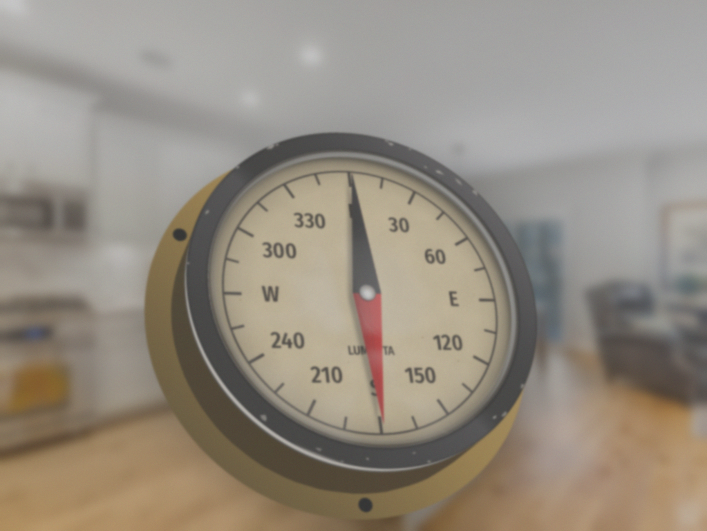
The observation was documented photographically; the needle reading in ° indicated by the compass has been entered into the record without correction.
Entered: 180 °
